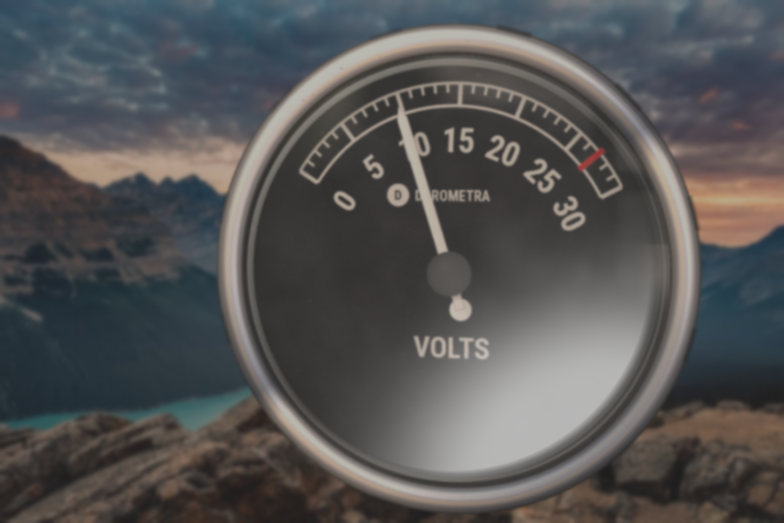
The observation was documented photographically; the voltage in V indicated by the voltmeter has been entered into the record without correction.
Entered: 10 V
